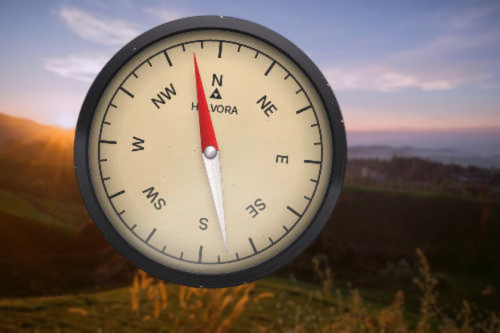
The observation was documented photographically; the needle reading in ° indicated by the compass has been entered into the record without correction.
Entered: 345 °
